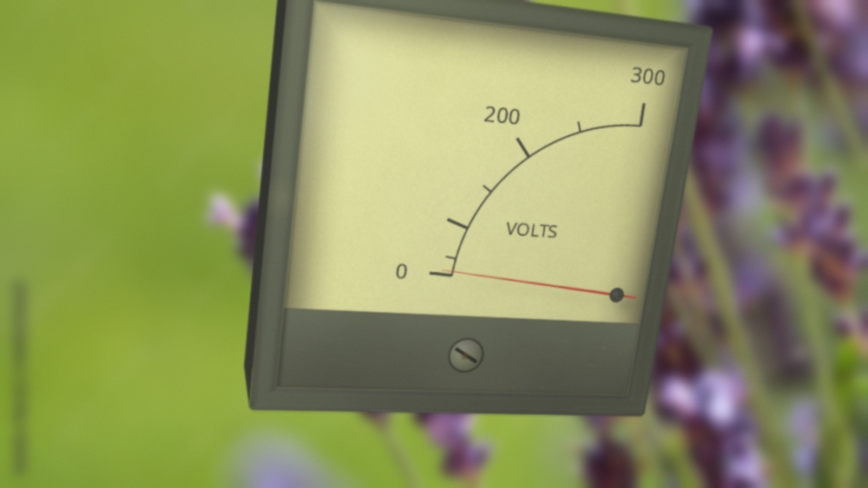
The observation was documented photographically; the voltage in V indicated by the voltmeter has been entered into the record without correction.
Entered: 25 V
